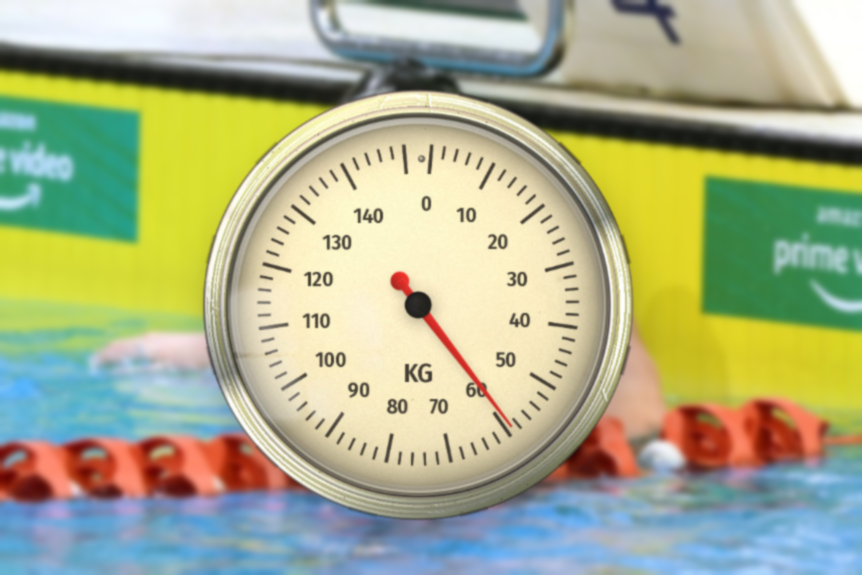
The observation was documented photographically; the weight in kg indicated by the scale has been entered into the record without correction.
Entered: 59 kg
